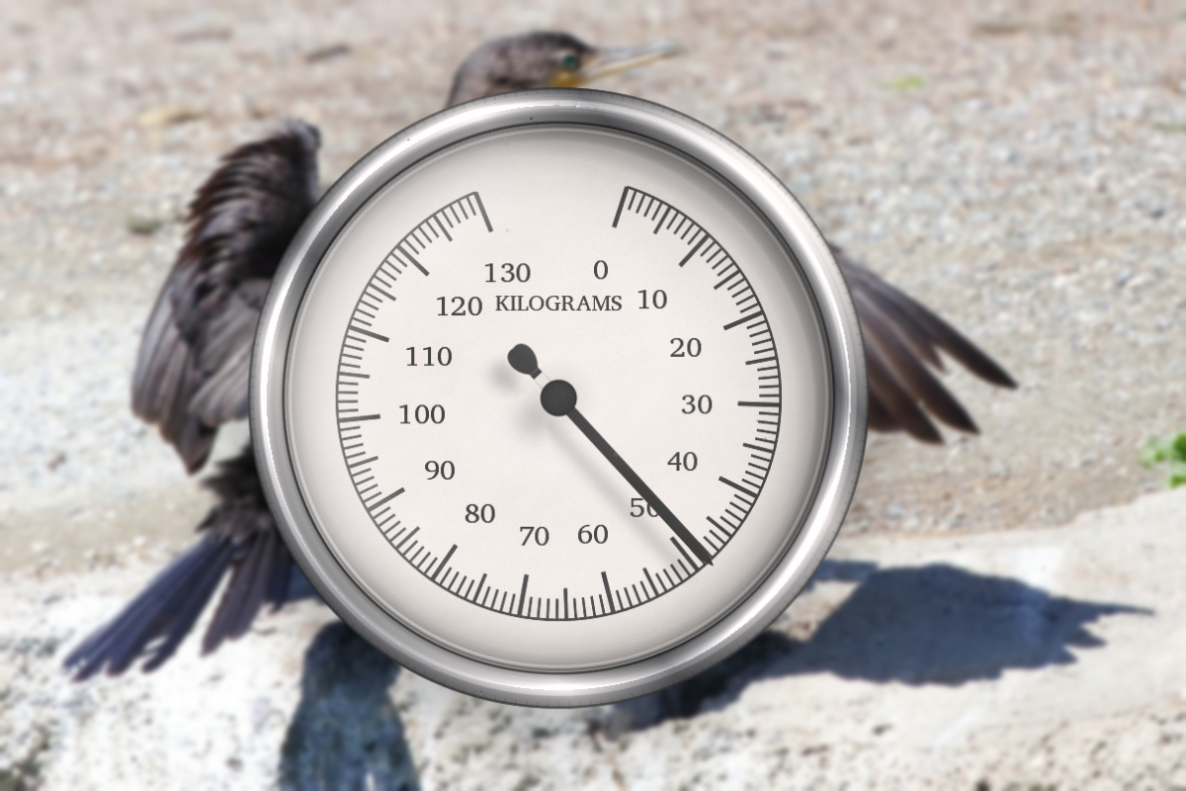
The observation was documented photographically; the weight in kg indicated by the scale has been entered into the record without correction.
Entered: 48.5 kg
